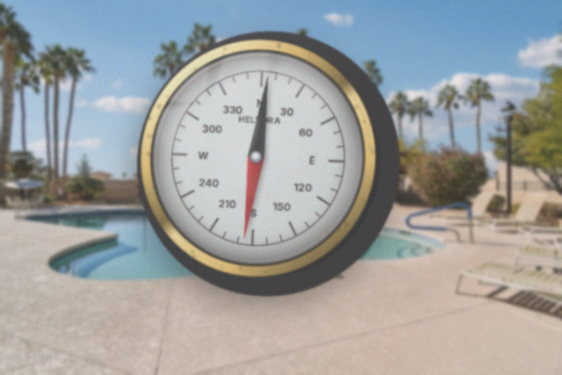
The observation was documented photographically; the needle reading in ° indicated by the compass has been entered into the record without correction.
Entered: 185 °
